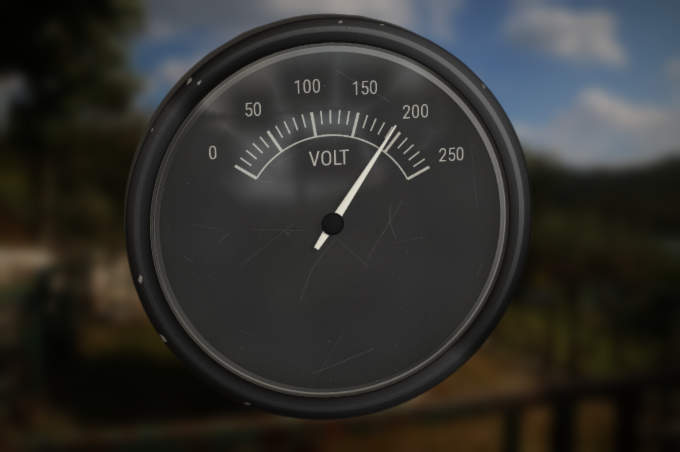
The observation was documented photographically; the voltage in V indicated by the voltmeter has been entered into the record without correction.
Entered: 190 V
